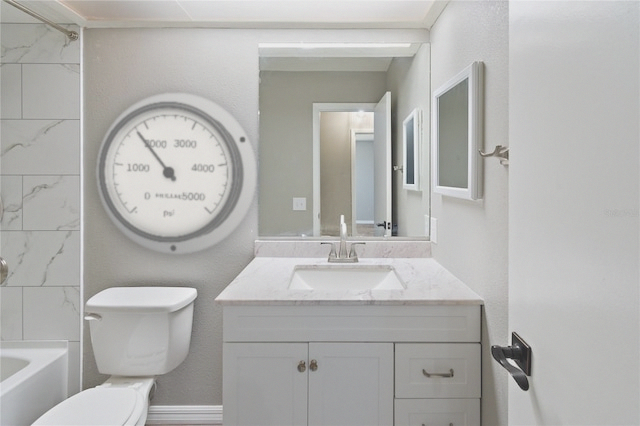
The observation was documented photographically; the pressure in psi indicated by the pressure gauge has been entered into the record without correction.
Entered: 1800 psi
